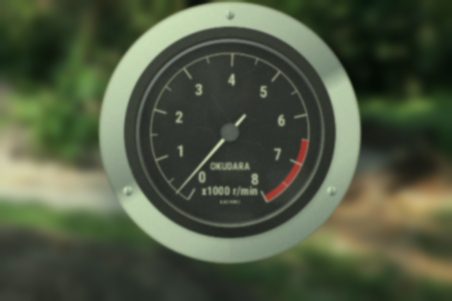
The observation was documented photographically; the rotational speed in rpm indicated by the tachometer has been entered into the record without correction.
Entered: 250 rpm
